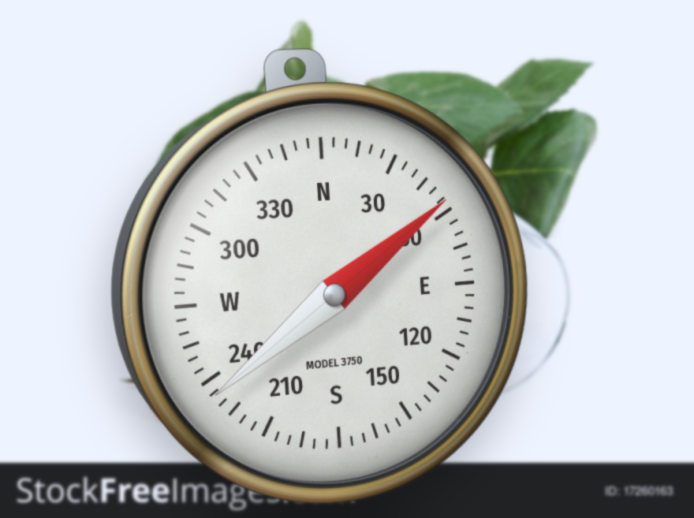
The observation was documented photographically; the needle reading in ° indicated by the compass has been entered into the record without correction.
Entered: 55 °
